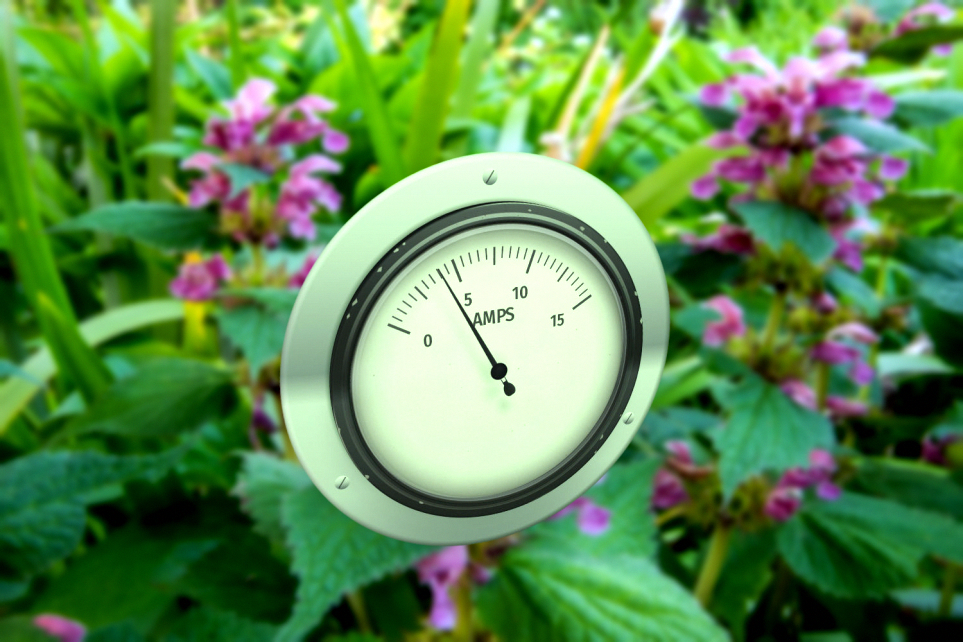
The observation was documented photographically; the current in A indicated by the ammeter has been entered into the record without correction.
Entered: 4 A
